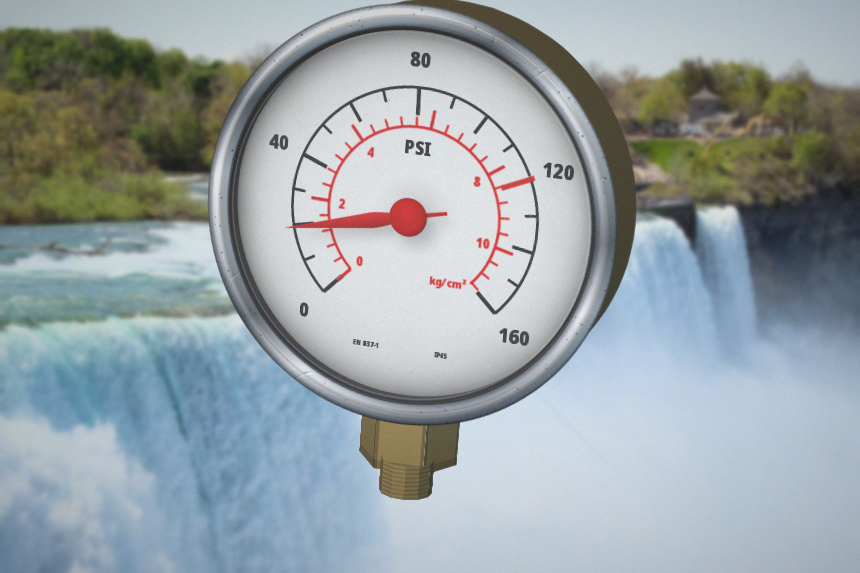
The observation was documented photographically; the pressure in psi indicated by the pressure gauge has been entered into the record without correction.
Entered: 20 psi
